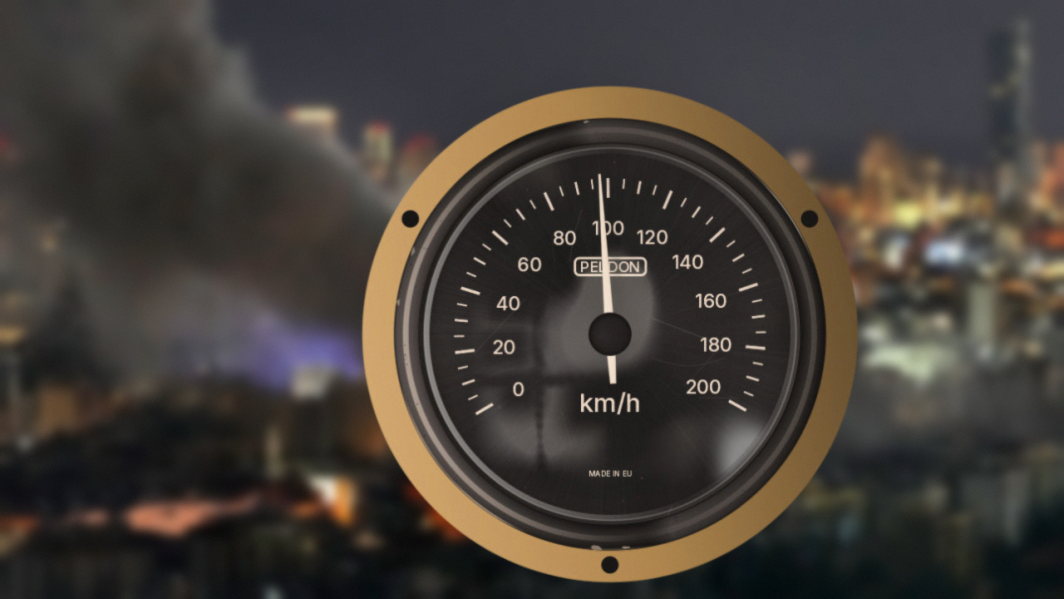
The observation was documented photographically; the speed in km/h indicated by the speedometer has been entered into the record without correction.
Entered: 97.5 km/h
